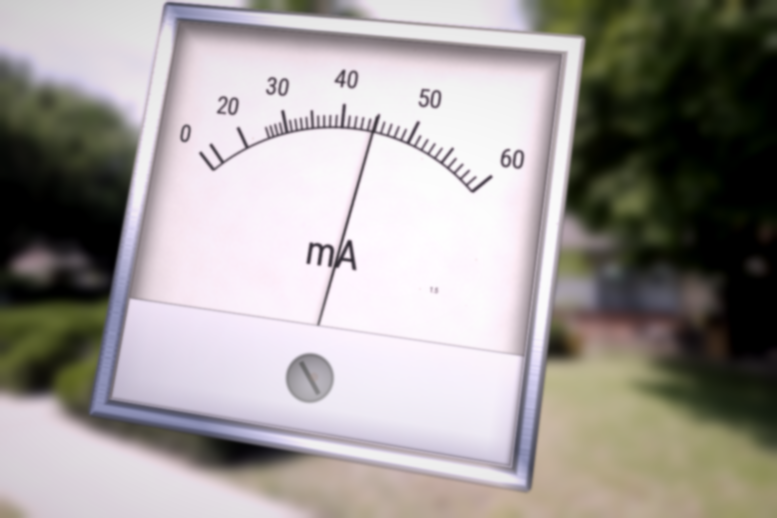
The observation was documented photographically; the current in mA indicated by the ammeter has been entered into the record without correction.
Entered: 45 mA
